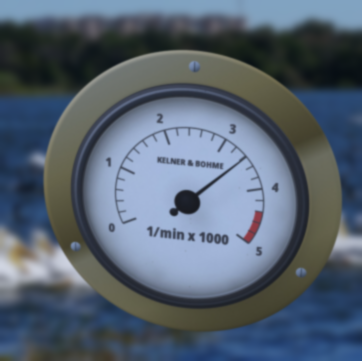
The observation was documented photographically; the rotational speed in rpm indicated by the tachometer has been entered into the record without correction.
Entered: 3400 rpm
